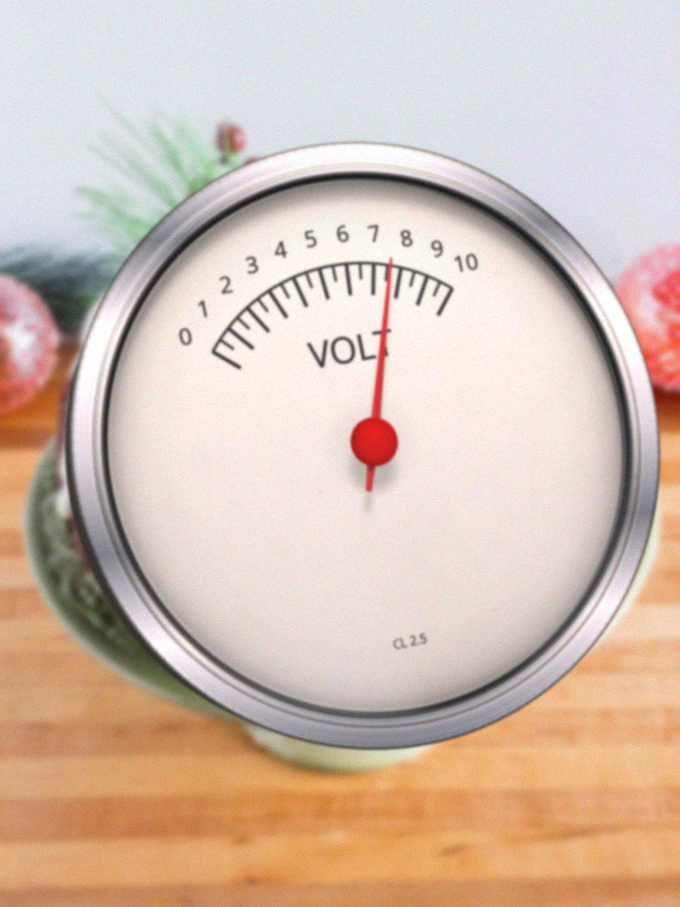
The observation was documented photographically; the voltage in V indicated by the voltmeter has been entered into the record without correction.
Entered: 7.5 V
